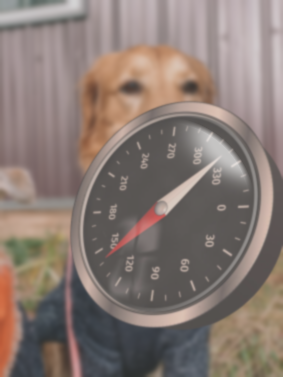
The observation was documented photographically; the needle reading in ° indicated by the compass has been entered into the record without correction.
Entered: 140 °
